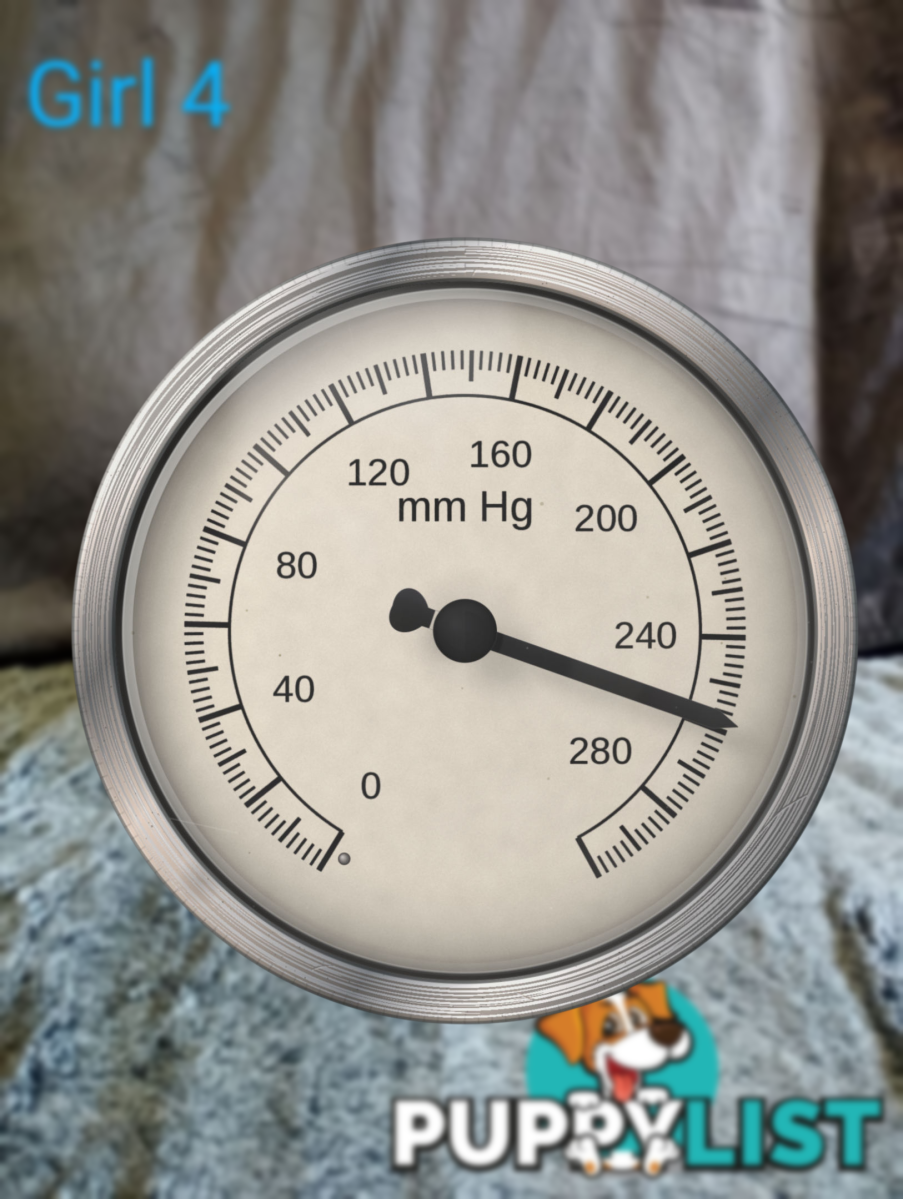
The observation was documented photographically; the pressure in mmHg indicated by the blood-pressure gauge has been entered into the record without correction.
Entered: 258 mmHg
